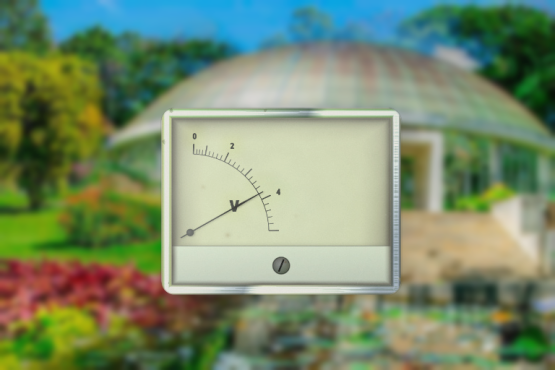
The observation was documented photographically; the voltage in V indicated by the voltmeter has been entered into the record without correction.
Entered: 3.8 V
